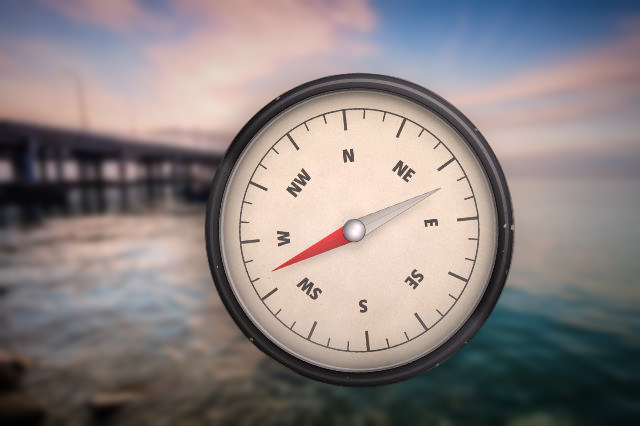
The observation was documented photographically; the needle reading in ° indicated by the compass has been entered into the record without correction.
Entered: 250 °
